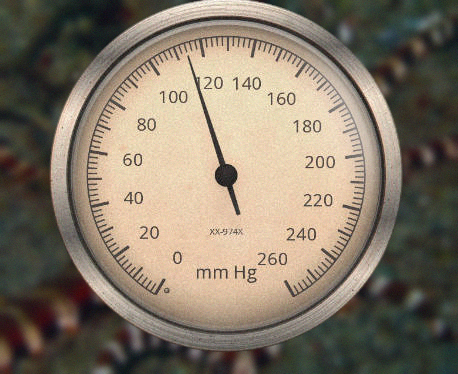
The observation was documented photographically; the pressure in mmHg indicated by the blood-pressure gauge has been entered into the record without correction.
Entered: 114 mmHg
